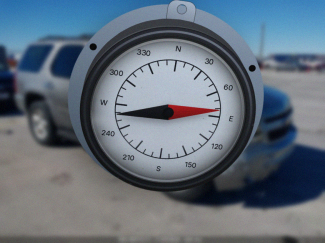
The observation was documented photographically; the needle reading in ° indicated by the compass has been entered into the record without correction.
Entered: 80 °
